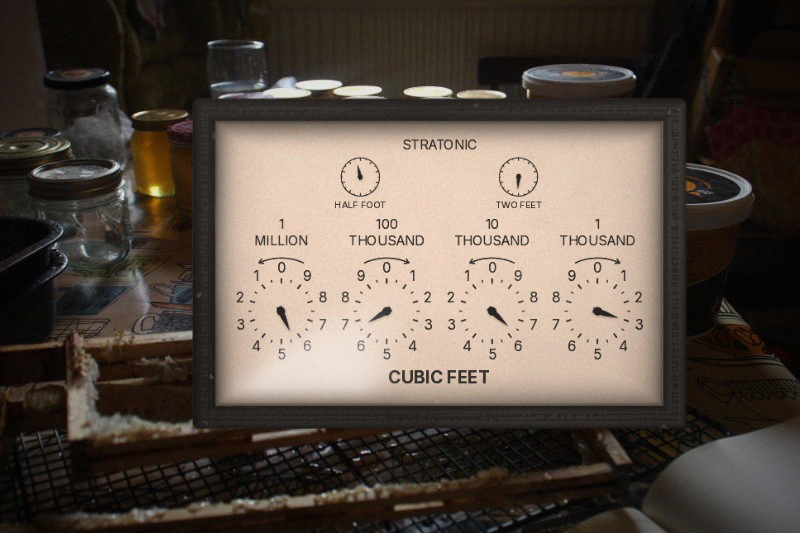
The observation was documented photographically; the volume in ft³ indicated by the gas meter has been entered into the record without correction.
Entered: 566300 ft³
